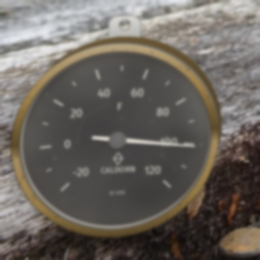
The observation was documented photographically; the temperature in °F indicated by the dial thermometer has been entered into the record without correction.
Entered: 100 °F
